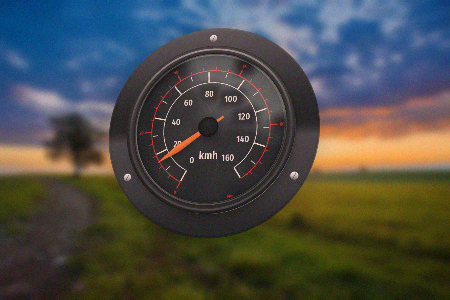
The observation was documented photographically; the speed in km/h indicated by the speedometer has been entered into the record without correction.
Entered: 15 km/h
